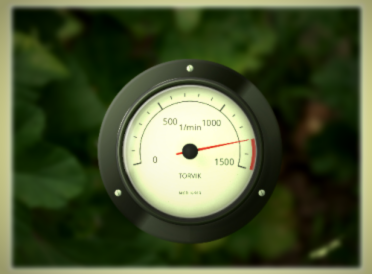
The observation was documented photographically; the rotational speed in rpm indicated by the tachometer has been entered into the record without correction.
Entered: 1300 rpm
